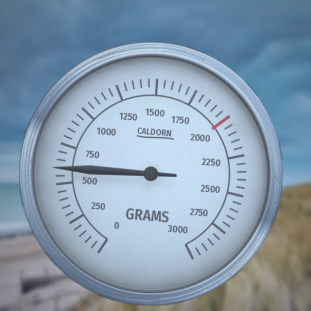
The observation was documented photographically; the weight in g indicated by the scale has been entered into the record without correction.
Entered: 600 g
